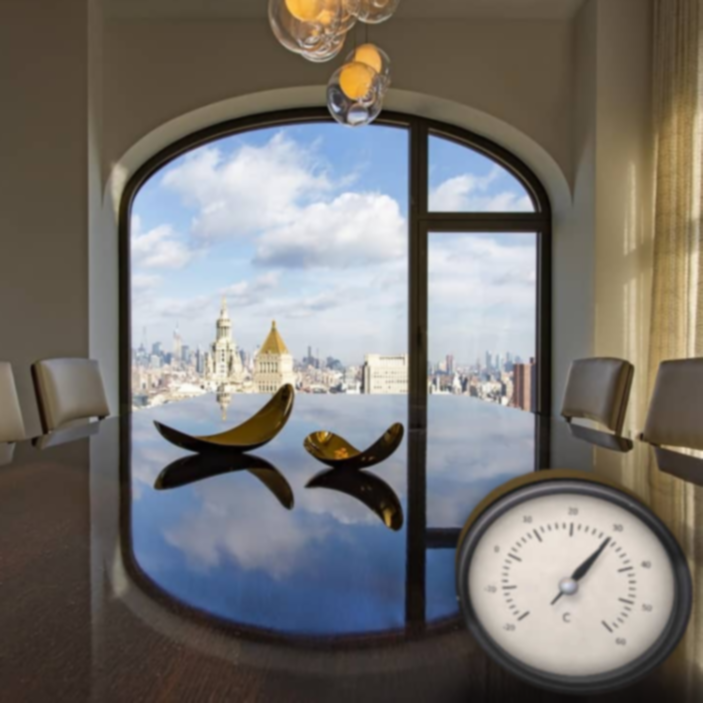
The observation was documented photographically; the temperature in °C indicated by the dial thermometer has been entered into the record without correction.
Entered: 30 °C
